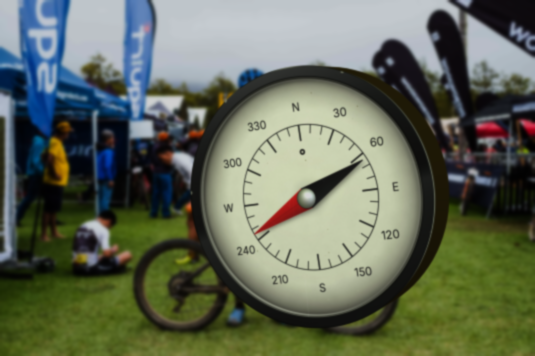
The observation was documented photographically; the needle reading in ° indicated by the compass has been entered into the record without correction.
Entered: 245 °
